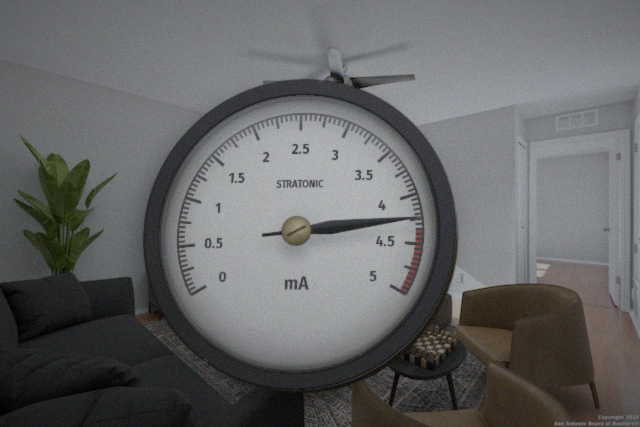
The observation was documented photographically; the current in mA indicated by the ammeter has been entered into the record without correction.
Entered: 4.25 mA
